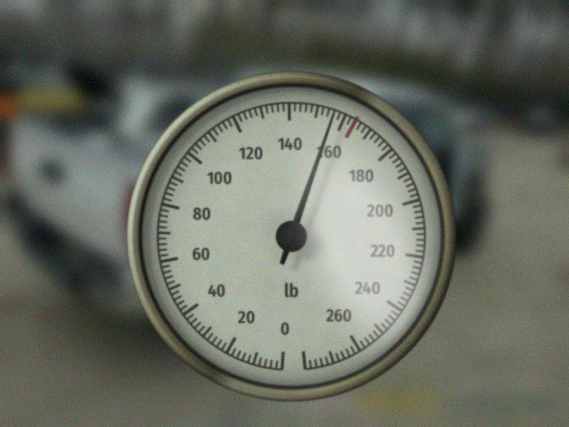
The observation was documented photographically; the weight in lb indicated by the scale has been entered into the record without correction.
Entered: 156 lb
